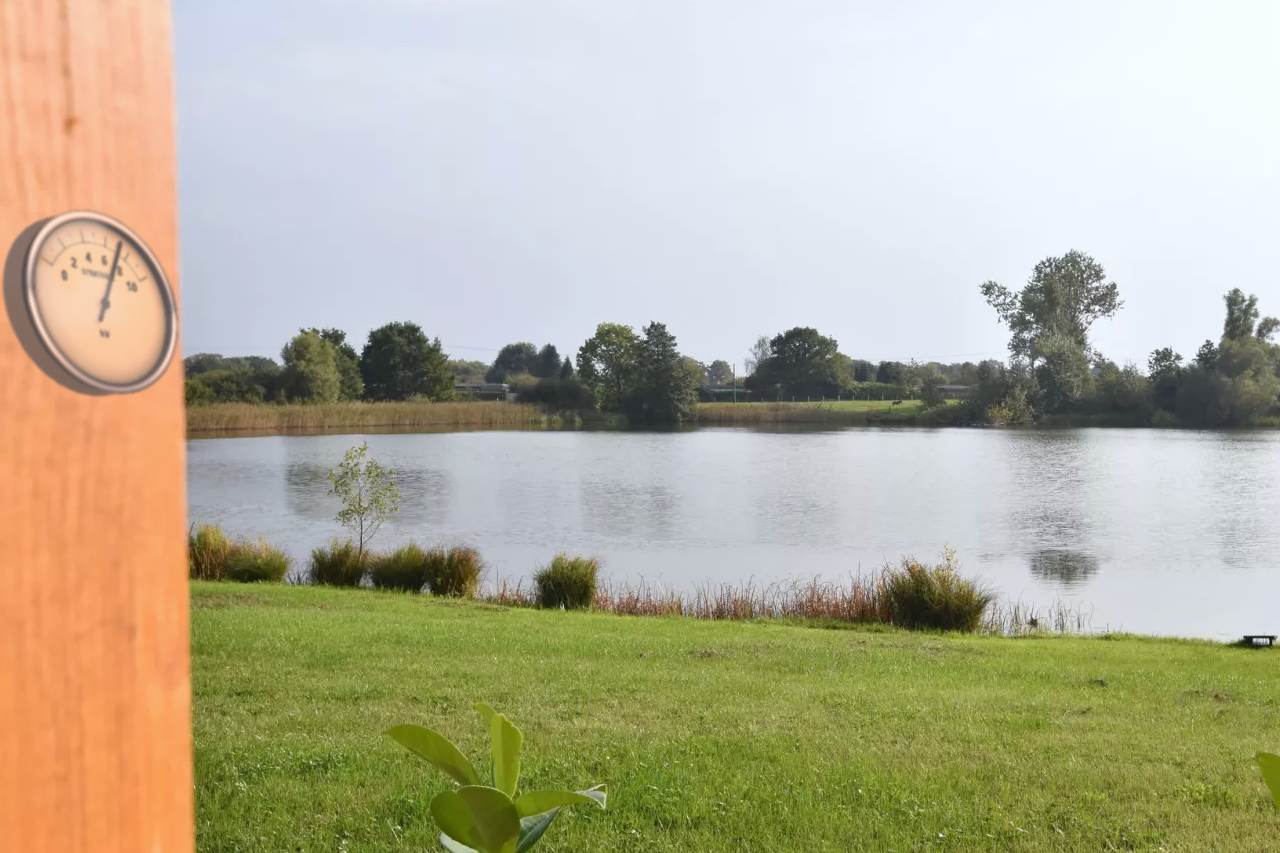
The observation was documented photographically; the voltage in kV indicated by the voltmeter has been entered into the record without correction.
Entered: 7 kV
